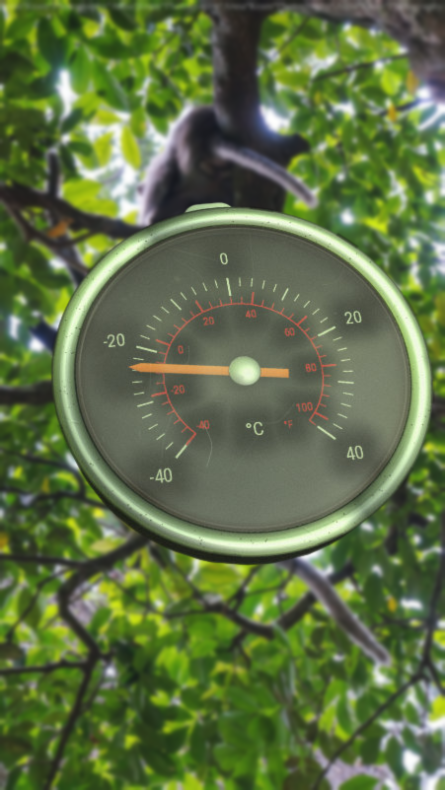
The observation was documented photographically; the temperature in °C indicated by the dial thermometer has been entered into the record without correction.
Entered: -24 °C
